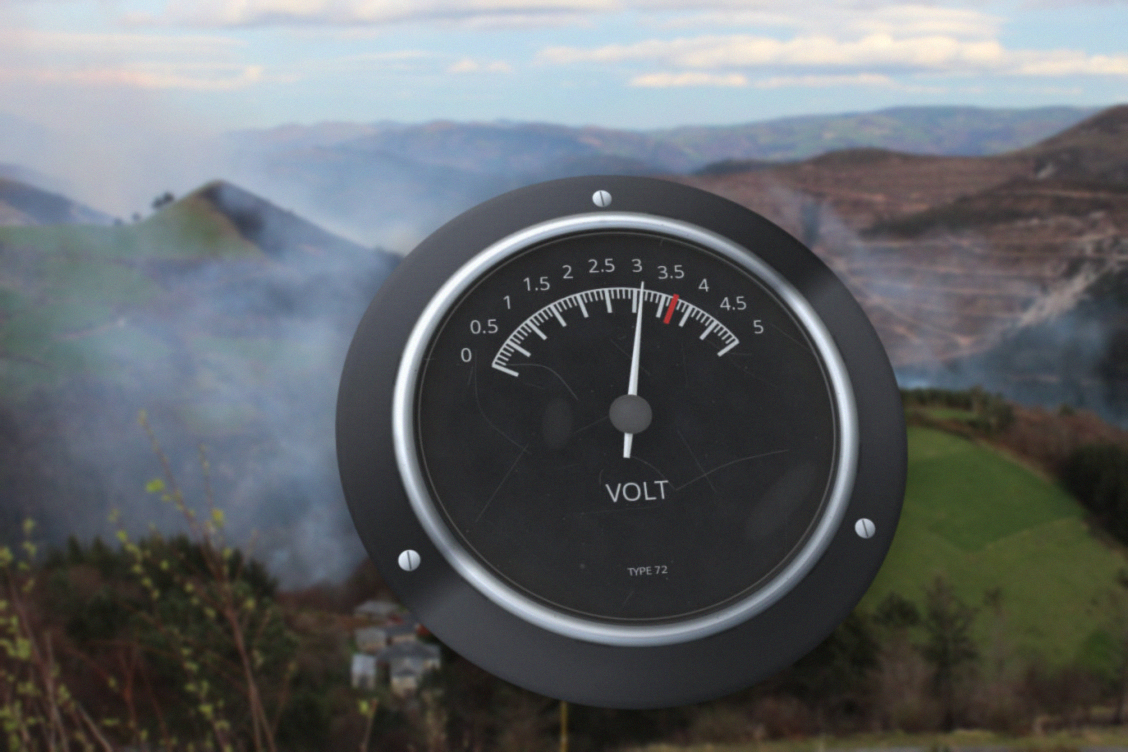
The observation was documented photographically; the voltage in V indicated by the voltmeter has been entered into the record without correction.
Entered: 3.1 V
